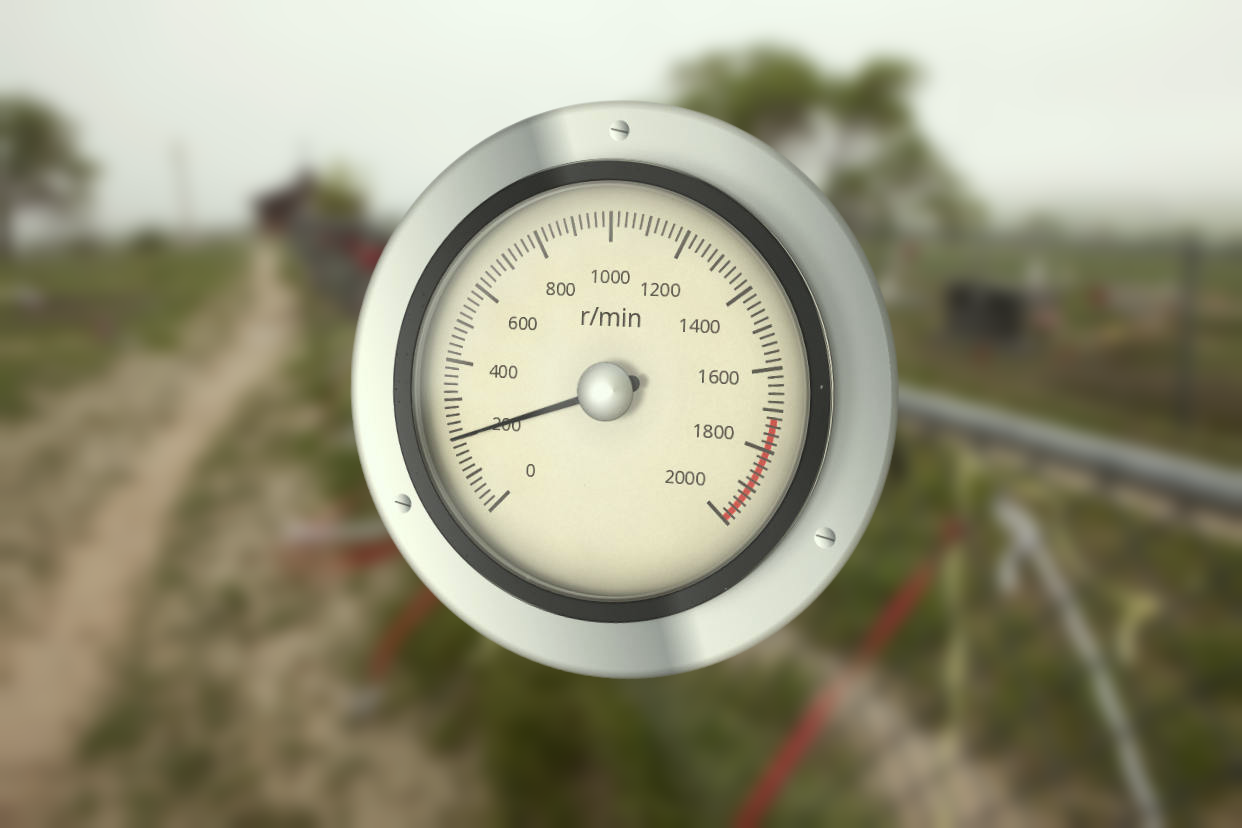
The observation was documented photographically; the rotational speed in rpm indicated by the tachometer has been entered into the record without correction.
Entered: 200 rpm
